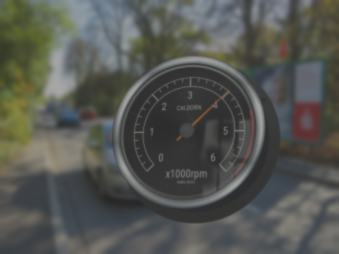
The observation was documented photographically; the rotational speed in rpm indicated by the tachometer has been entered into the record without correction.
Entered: 4000 rpm
